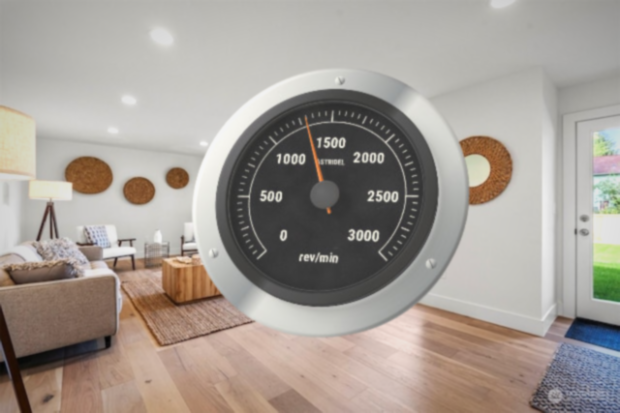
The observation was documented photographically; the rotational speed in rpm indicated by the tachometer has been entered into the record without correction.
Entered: 1300 rpm
